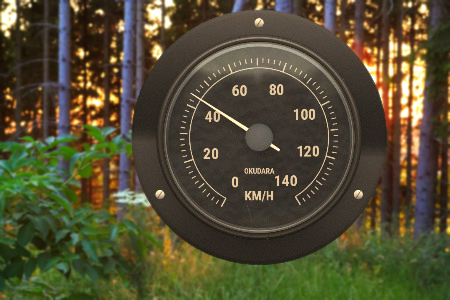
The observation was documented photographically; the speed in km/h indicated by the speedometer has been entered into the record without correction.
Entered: 44 km/h
